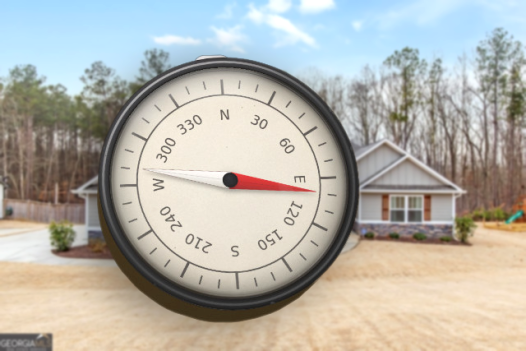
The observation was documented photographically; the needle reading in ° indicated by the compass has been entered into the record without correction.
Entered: 100 °
